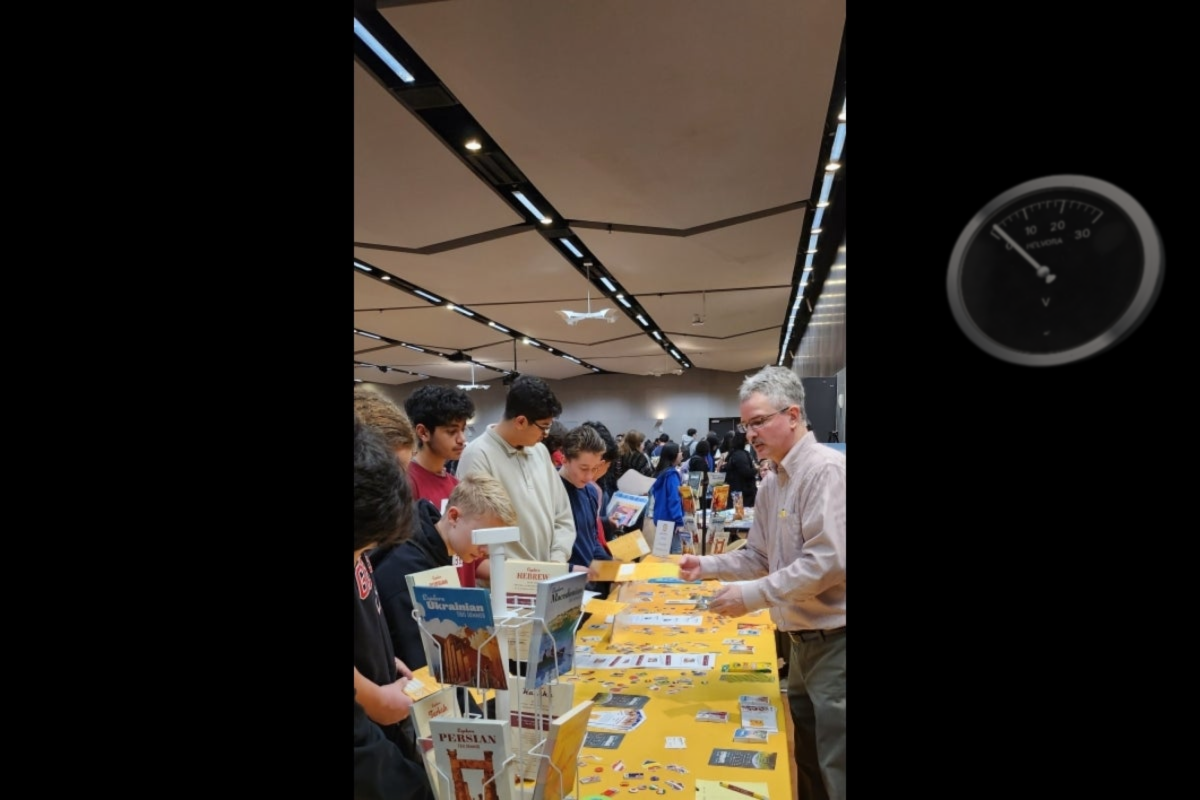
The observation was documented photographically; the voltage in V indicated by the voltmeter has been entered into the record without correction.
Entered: 2 V
